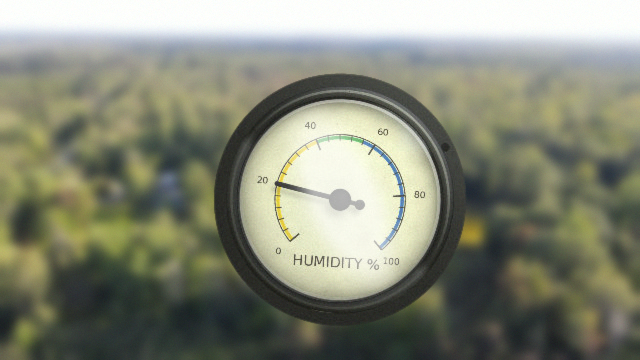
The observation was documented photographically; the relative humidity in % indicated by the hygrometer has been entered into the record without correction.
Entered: 20 %
